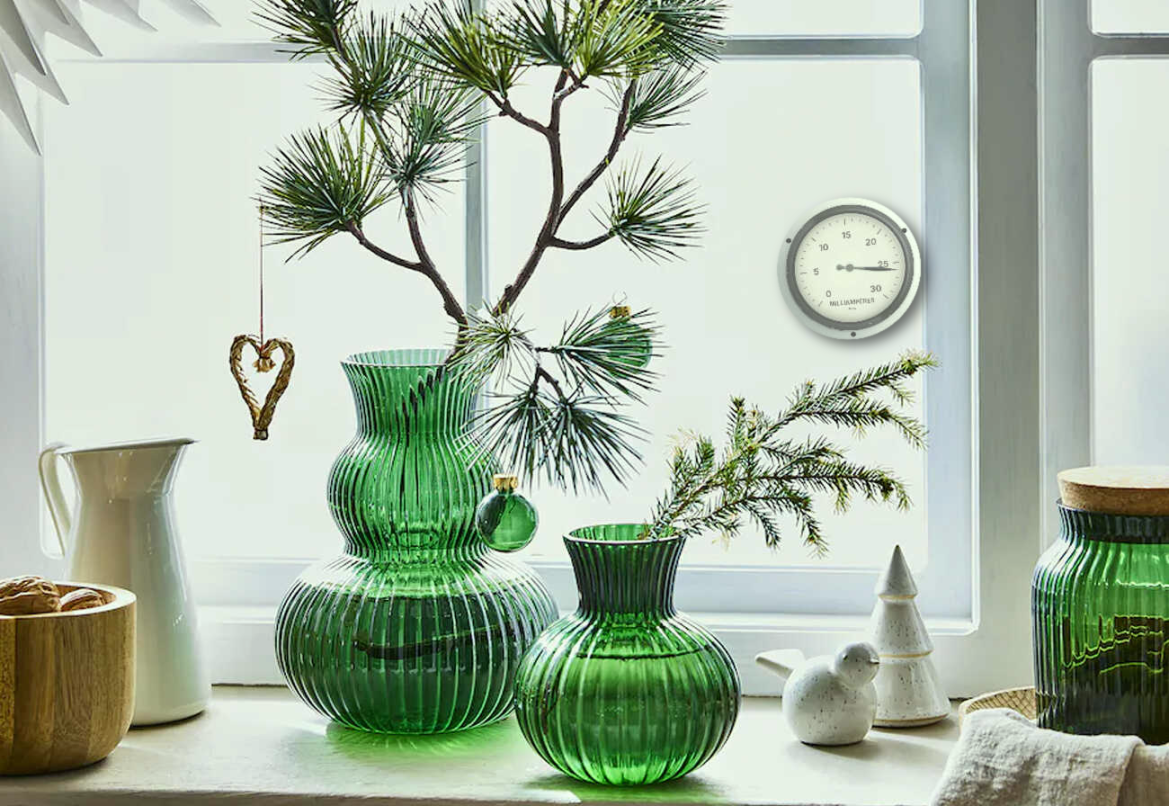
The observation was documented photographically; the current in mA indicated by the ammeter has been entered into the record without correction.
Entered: 26 mA
